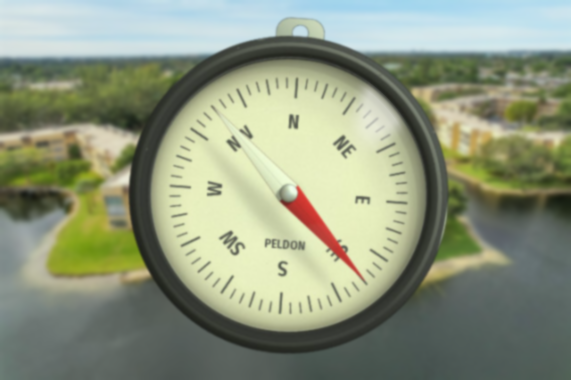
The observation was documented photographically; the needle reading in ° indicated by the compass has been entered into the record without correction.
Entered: 135 °
